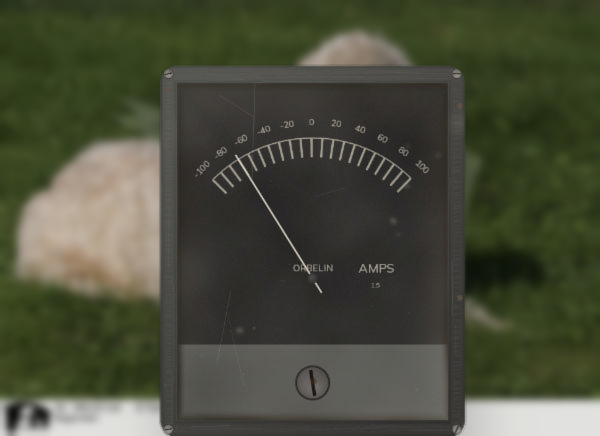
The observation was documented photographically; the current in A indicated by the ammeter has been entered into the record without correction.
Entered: -70 A
